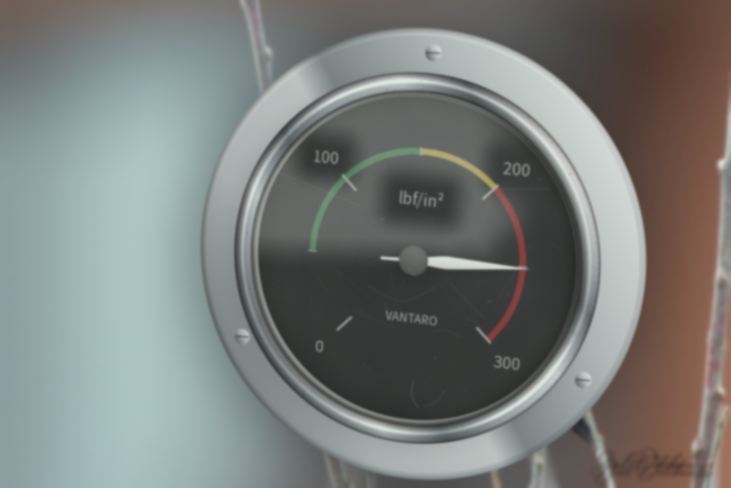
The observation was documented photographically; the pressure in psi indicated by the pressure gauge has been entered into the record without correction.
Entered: 250 psi
